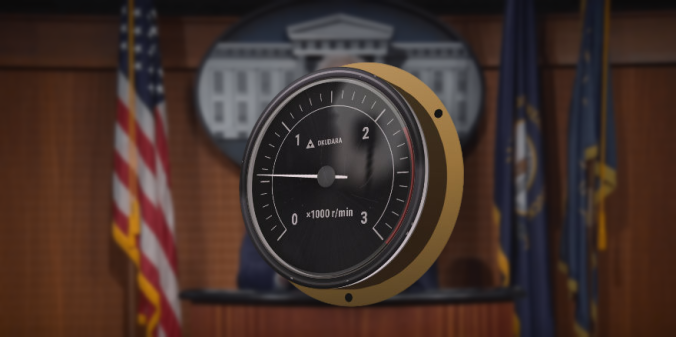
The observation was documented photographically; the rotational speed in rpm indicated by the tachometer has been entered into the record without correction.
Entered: 550 rpm
